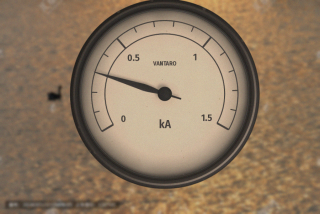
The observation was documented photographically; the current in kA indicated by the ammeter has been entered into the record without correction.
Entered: 0.3 kA
